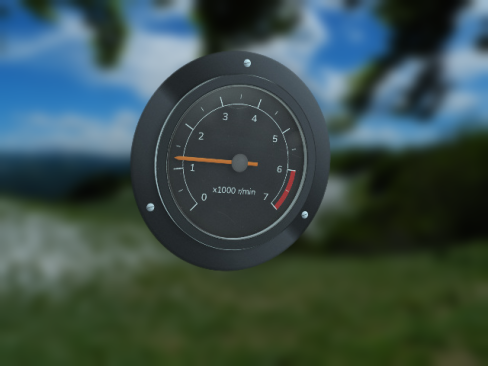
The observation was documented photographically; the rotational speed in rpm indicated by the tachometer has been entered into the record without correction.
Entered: 1250 rpm
